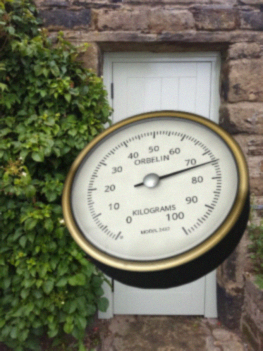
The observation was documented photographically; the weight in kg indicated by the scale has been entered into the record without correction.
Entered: 75 kg
